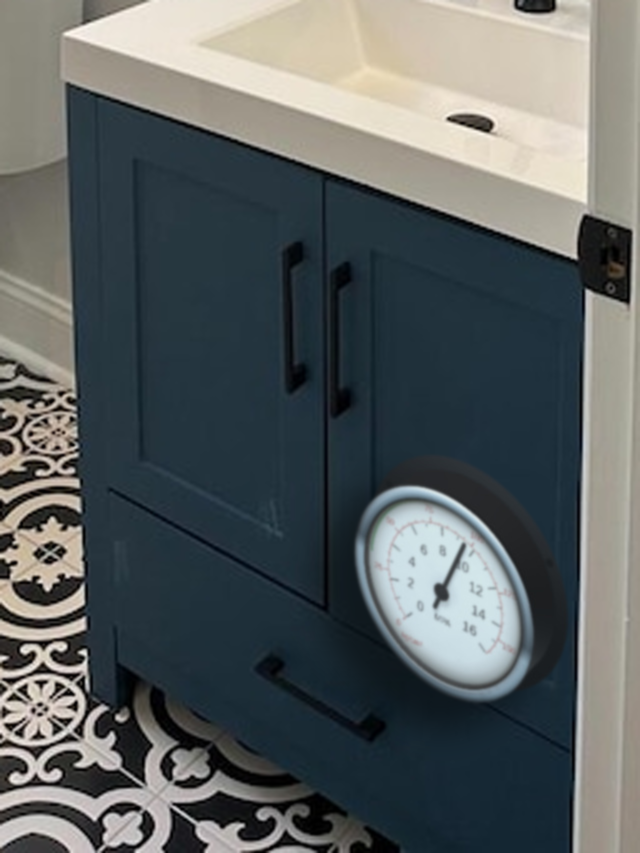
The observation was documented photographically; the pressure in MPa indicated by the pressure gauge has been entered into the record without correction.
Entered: 9.5 MPa
